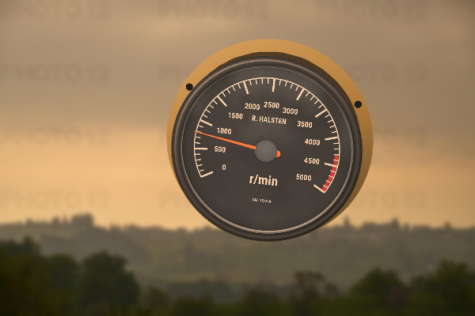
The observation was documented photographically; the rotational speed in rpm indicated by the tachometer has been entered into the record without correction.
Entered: 800 rpm
